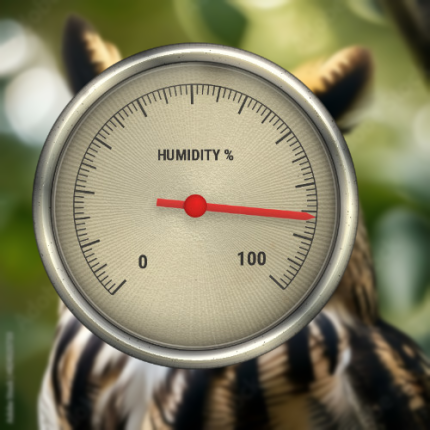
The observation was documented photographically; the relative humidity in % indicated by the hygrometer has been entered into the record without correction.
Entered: 86 %
